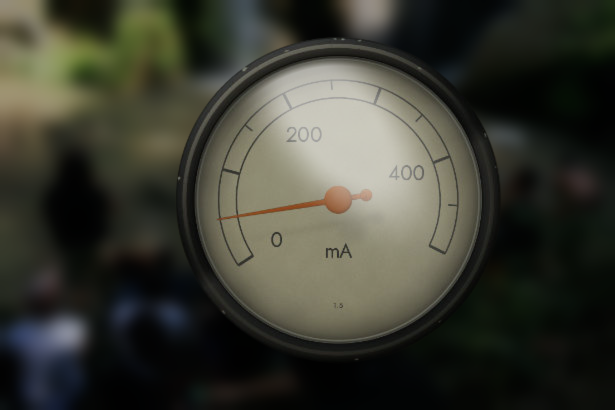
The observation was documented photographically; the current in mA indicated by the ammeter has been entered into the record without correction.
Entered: 50 mA
